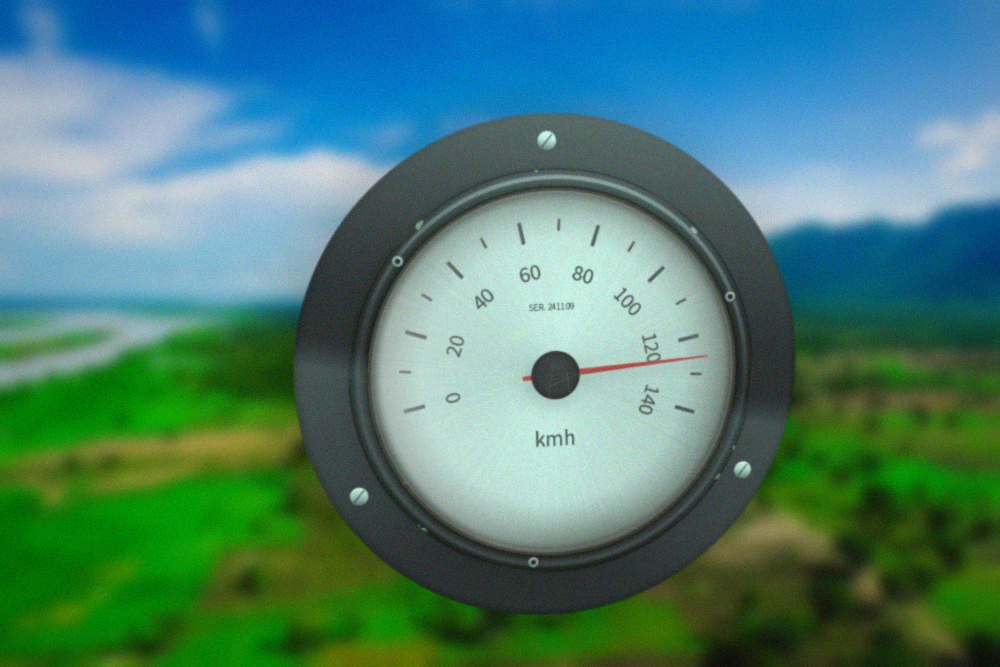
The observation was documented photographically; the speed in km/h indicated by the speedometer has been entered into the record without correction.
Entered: 125 km/h
